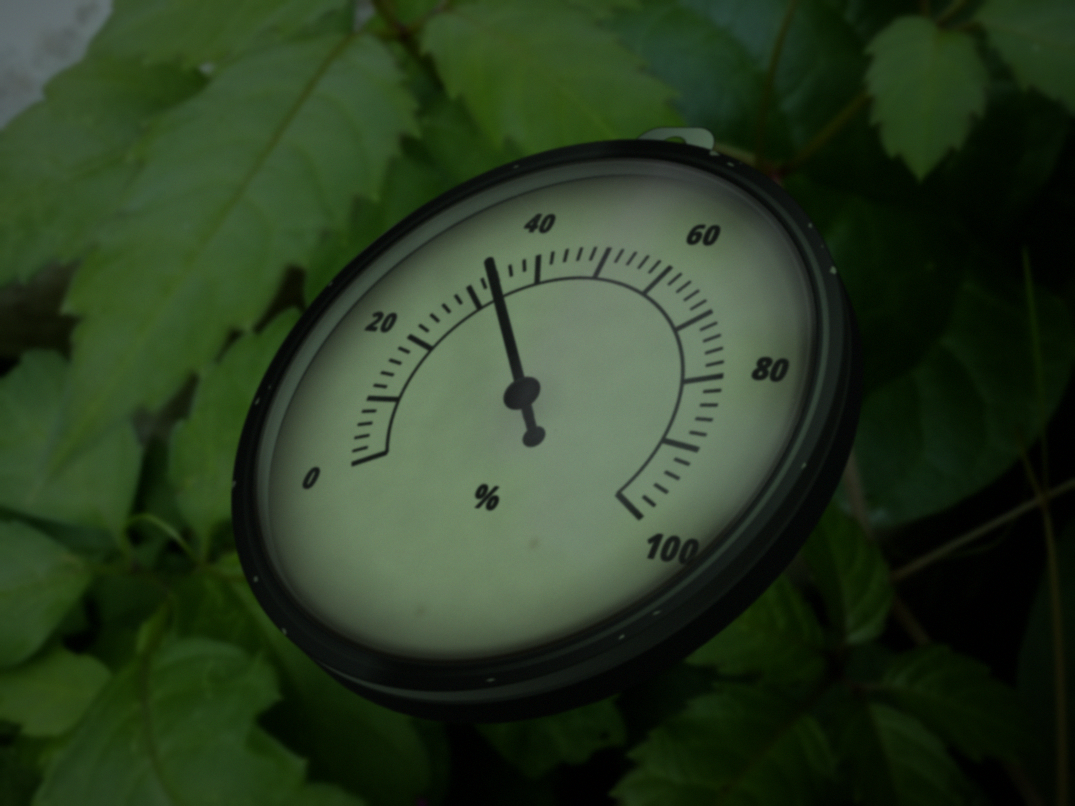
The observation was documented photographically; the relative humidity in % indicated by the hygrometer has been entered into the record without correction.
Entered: 34 %
